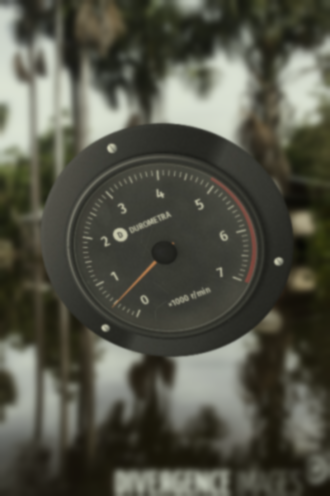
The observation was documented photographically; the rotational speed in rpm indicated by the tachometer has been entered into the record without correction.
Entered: 500 rpm
